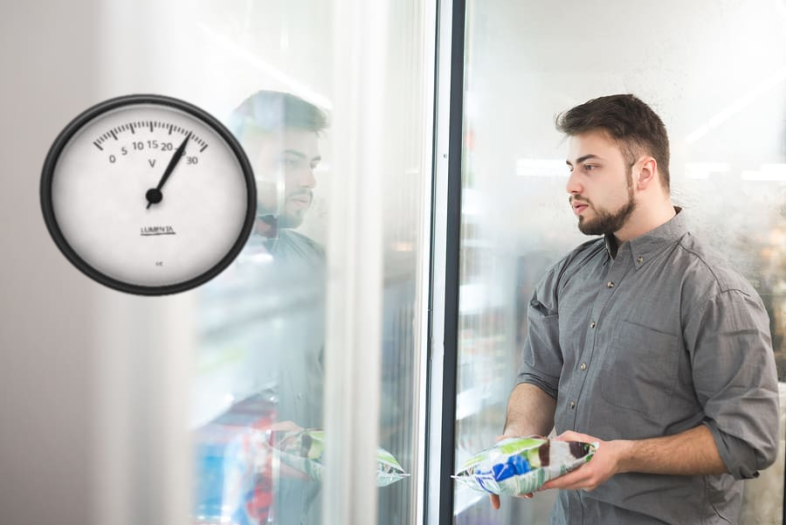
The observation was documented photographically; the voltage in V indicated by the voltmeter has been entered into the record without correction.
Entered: 25 V
